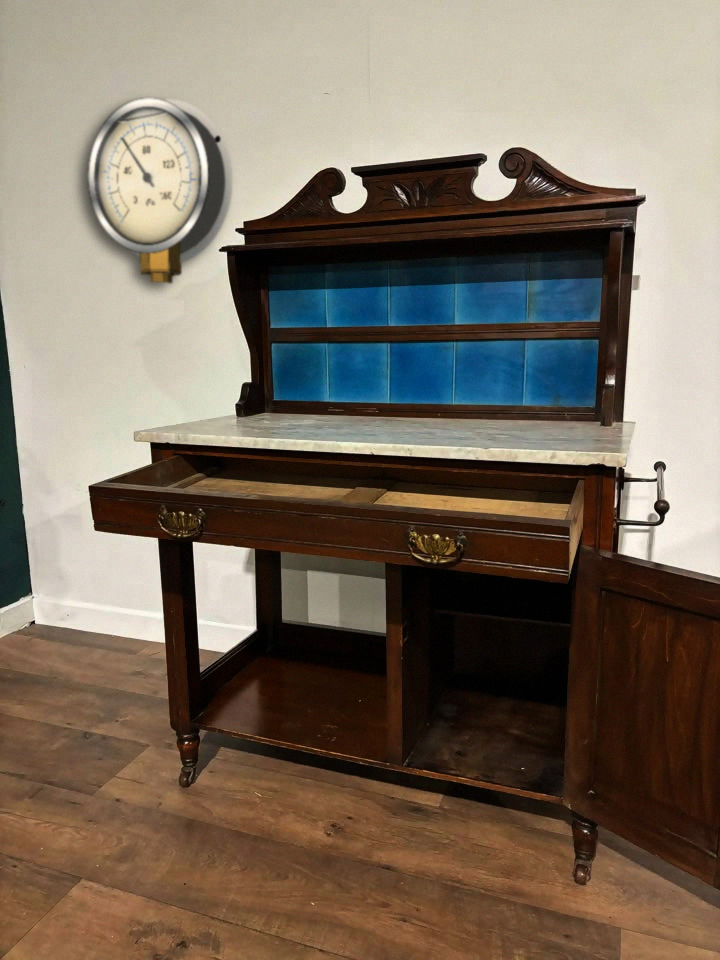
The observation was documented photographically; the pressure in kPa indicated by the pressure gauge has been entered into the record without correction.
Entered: 60 kPa
